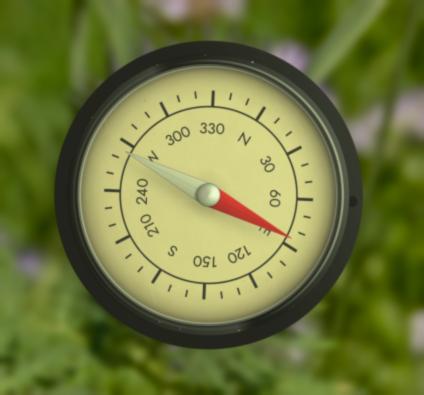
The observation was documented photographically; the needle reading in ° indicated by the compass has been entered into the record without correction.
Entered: 85 °
